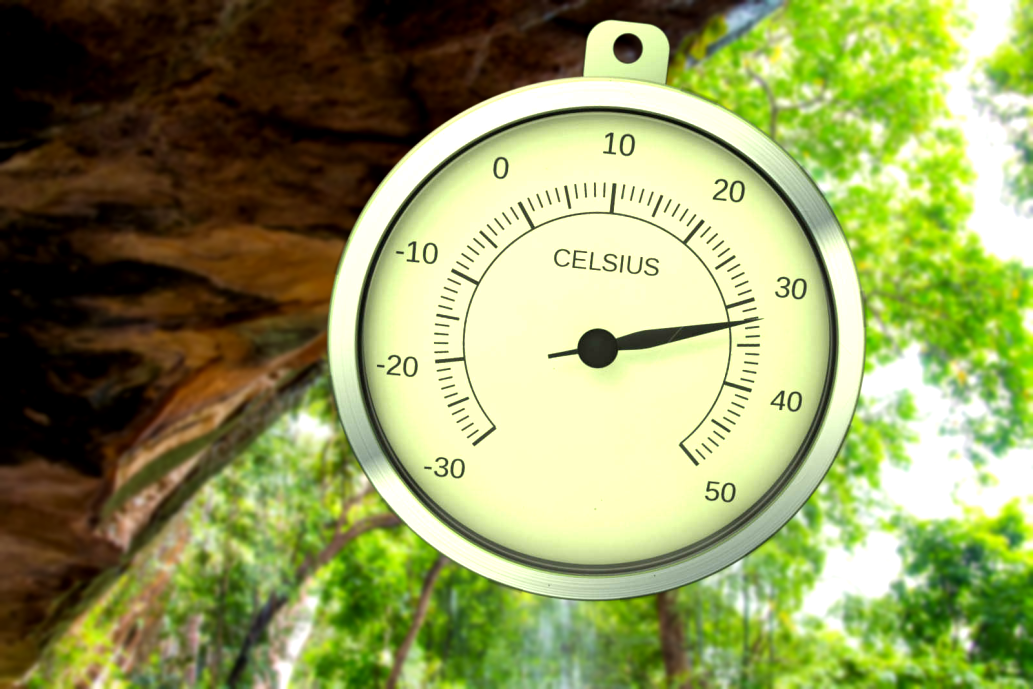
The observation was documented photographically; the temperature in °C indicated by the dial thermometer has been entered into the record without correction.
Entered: 32 °C
